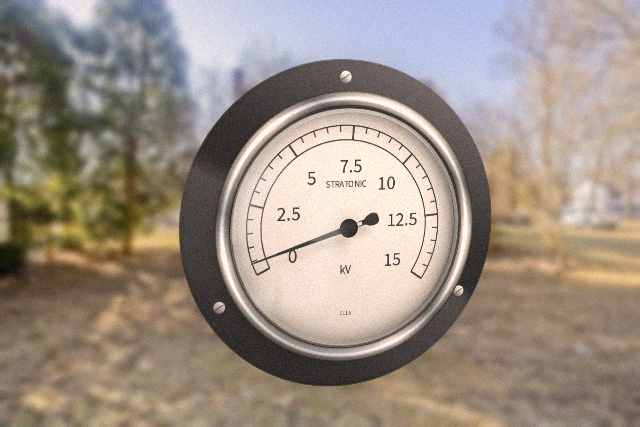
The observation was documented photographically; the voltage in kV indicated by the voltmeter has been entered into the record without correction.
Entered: 0.5 kV
